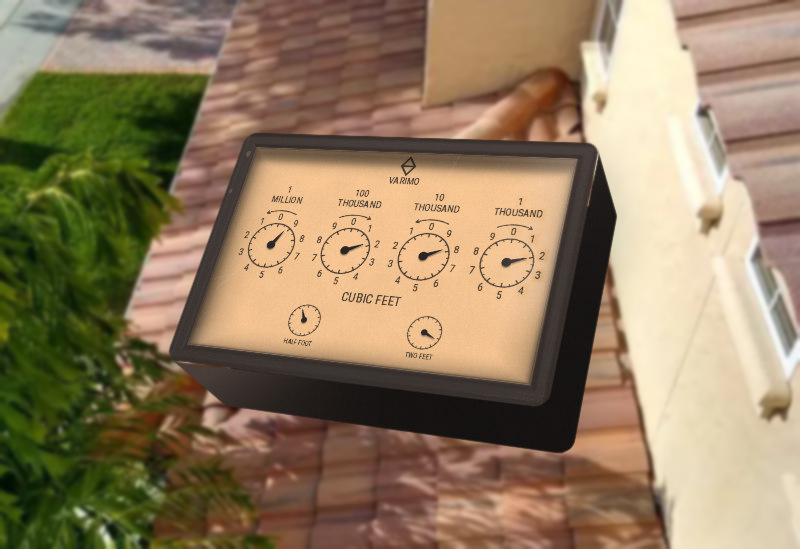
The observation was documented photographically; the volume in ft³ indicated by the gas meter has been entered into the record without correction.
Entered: 918200 ft³
